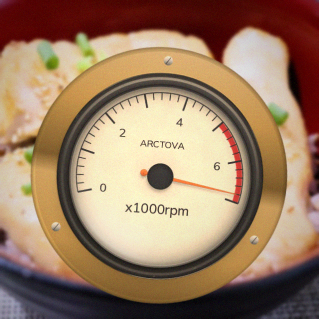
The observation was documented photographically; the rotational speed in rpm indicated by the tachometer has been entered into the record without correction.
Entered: 6800 rpm
